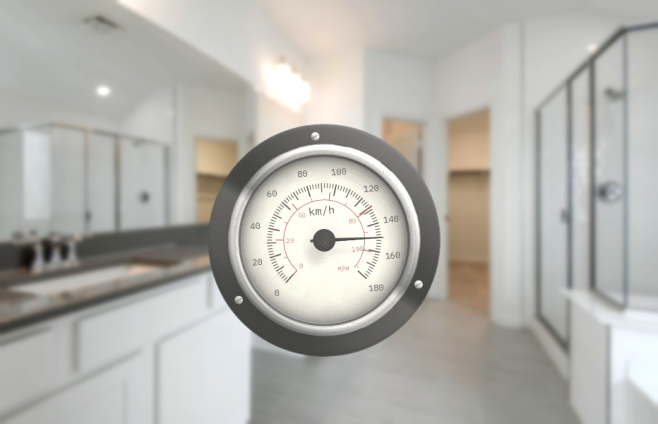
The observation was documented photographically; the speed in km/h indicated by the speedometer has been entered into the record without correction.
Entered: 150 km/h
